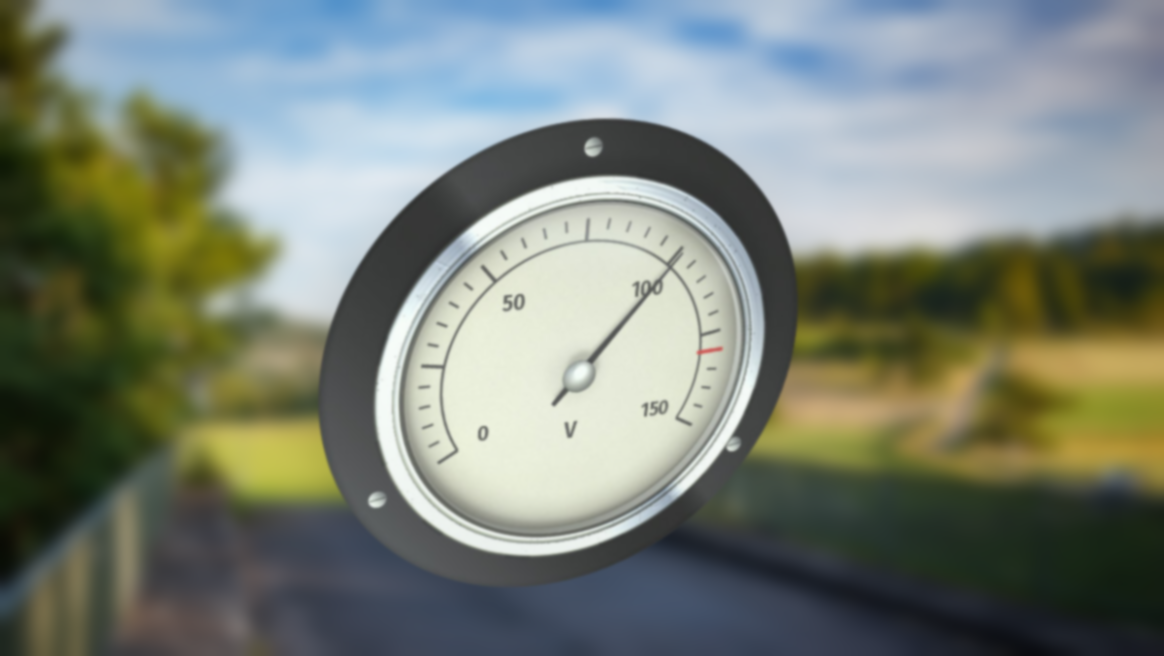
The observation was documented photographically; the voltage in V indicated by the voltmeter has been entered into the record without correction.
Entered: 100 V
